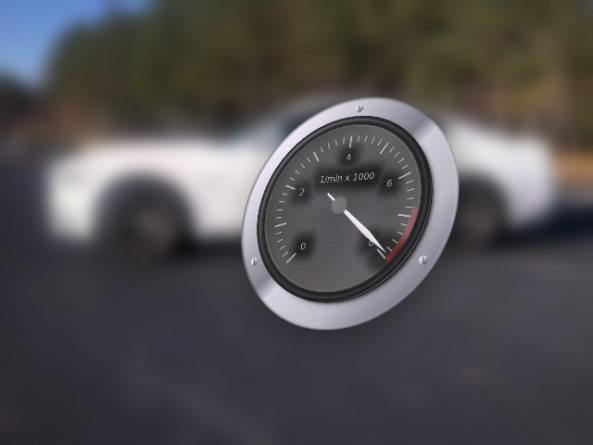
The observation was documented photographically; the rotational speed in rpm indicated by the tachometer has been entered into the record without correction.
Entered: 7900 rpm
